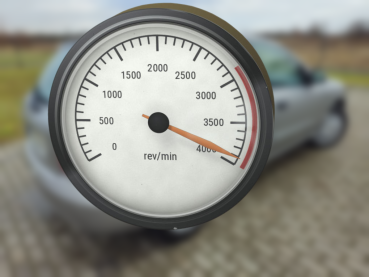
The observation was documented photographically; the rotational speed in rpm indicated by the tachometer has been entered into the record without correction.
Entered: 3900 rpm
